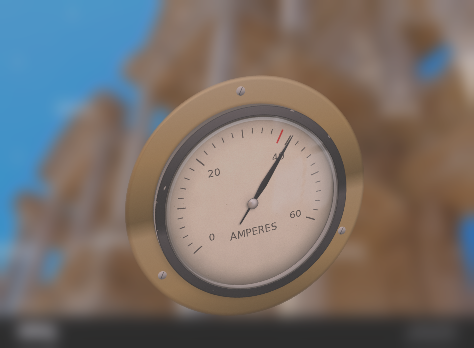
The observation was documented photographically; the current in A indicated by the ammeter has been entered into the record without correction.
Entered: 40 A
